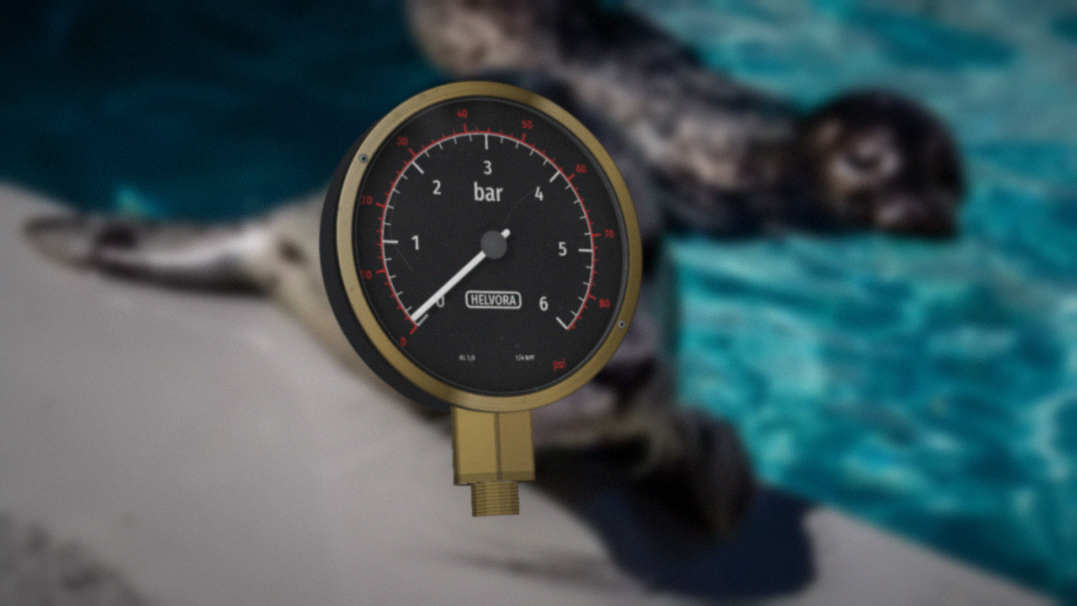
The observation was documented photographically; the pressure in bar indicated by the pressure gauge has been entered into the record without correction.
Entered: 0.1 bar
